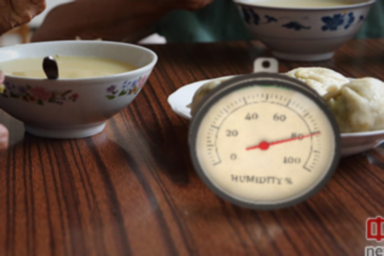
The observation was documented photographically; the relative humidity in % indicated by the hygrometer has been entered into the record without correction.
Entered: 80 %
